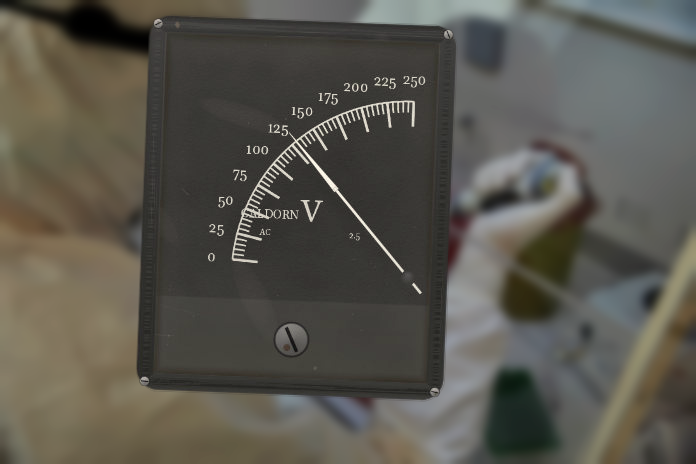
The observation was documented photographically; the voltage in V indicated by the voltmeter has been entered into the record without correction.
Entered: 130 V
